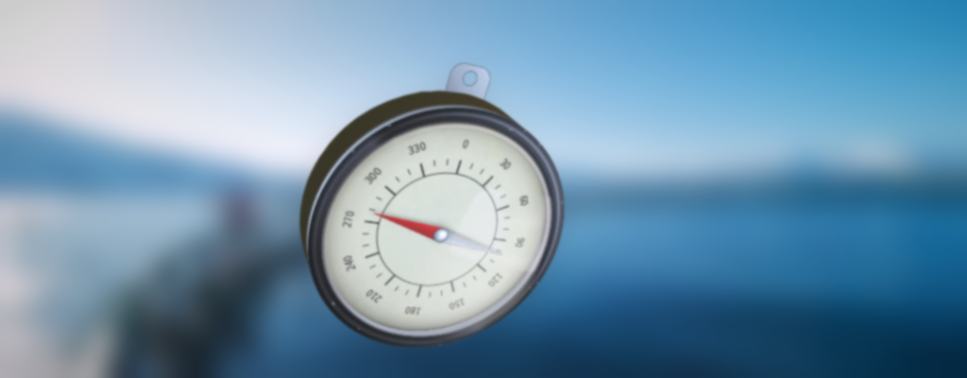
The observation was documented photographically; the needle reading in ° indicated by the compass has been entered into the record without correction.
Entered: 280 °
